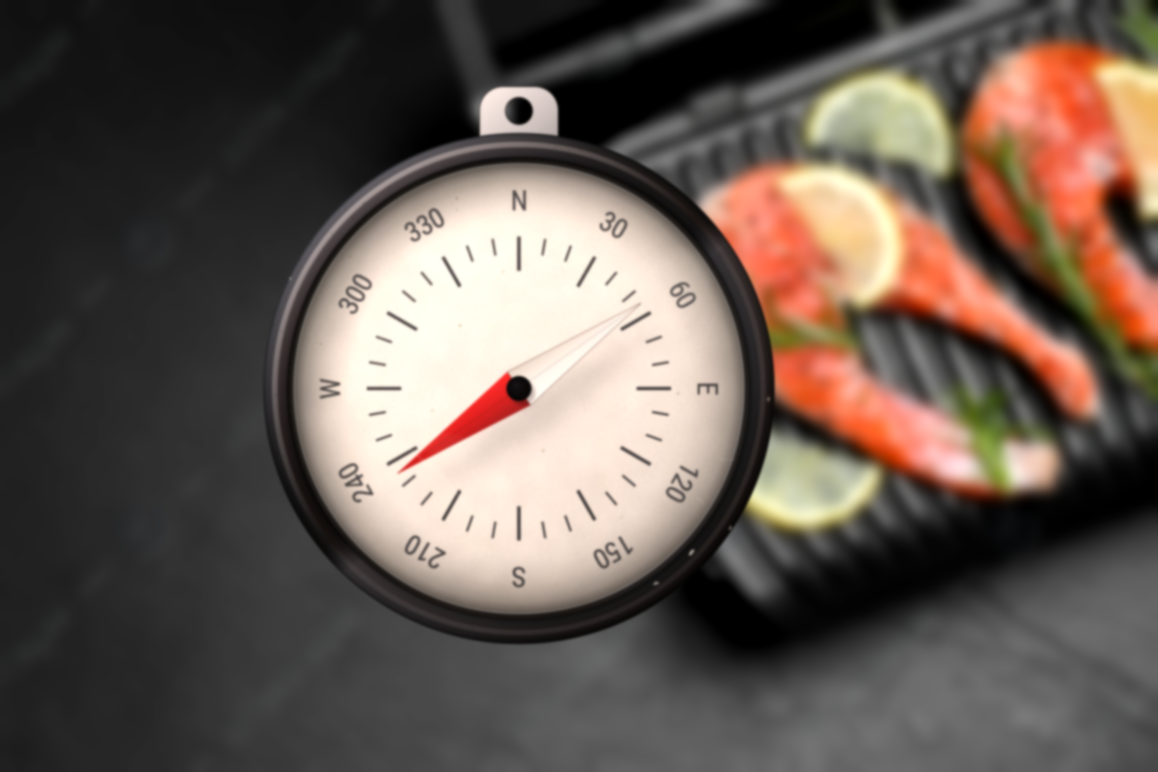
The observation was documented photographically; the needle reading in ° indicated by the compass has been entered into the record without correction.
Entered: 235 °
